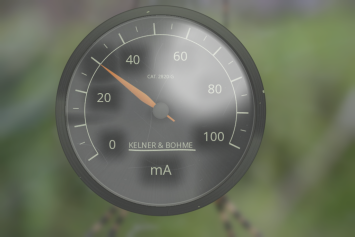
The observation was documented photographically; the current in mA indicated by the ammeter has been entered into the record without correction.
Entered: 30 mA
